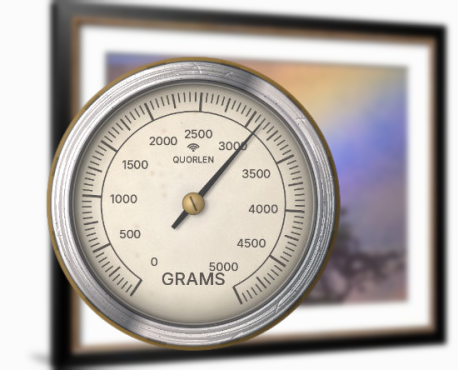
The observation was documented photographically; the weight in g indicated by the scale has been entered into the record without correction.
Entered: 3100 g
